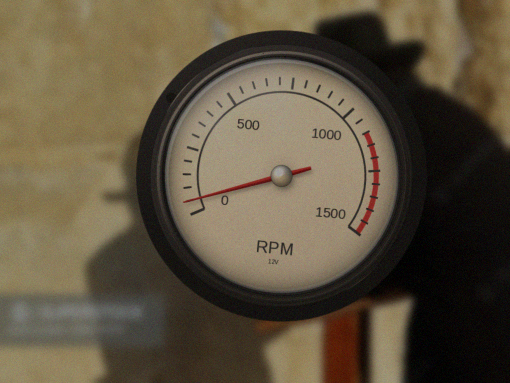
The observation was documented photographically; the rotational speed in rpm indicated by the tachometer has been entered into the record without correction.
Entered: 50 rpm
